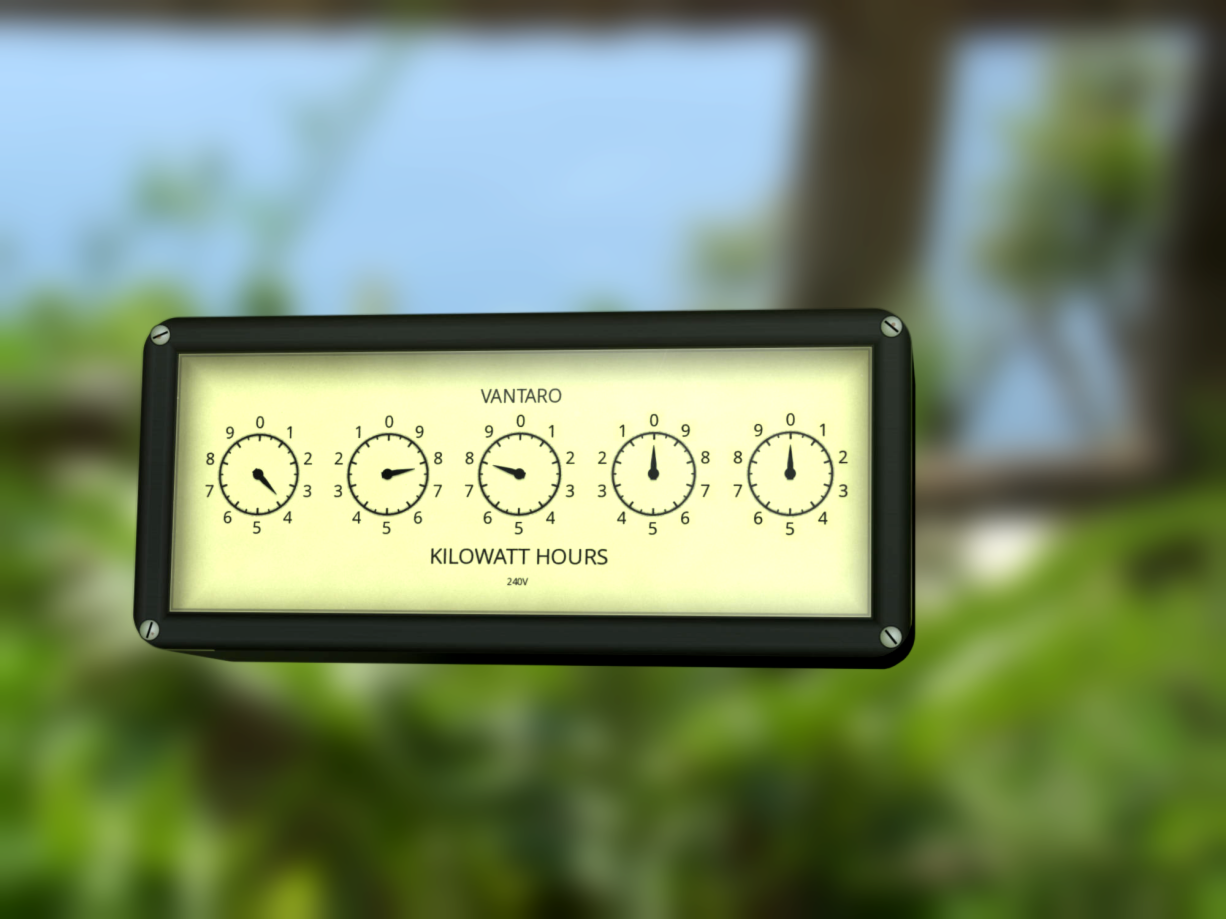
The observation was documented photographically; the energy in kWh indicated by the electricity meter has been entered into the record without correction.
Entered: 37800 kWh
